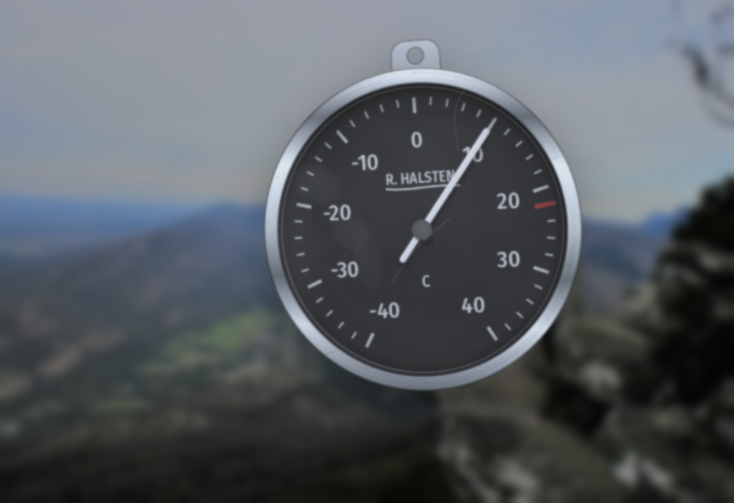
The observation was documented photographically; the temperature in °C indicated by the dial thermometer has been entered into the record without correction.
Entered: 10 °C
